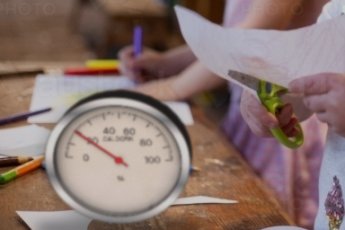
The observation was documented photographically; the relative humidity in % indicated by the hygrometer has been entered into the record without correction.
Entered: 20 %
